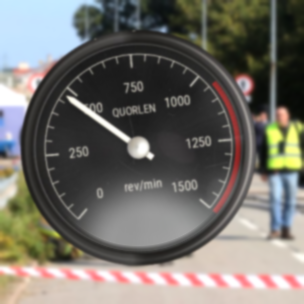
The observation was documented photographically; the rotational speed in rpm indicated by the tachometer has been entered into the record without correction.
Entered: 475 rpm
